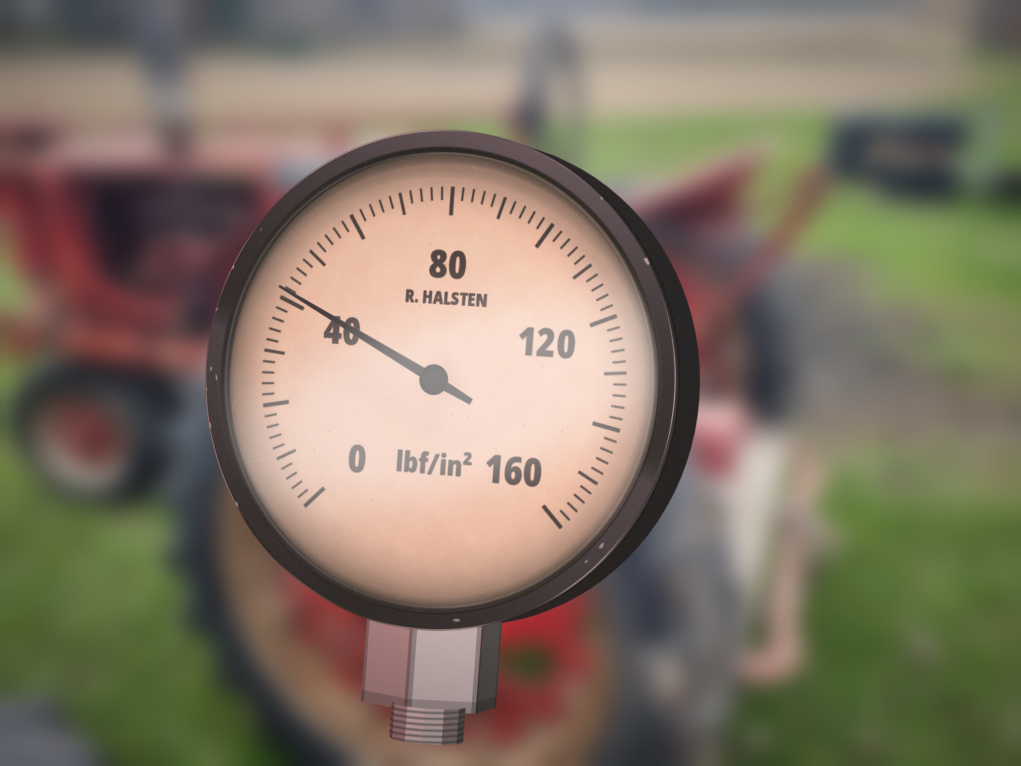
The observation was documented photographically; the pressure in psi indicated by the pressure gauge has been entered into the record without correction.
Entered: 42 psi
